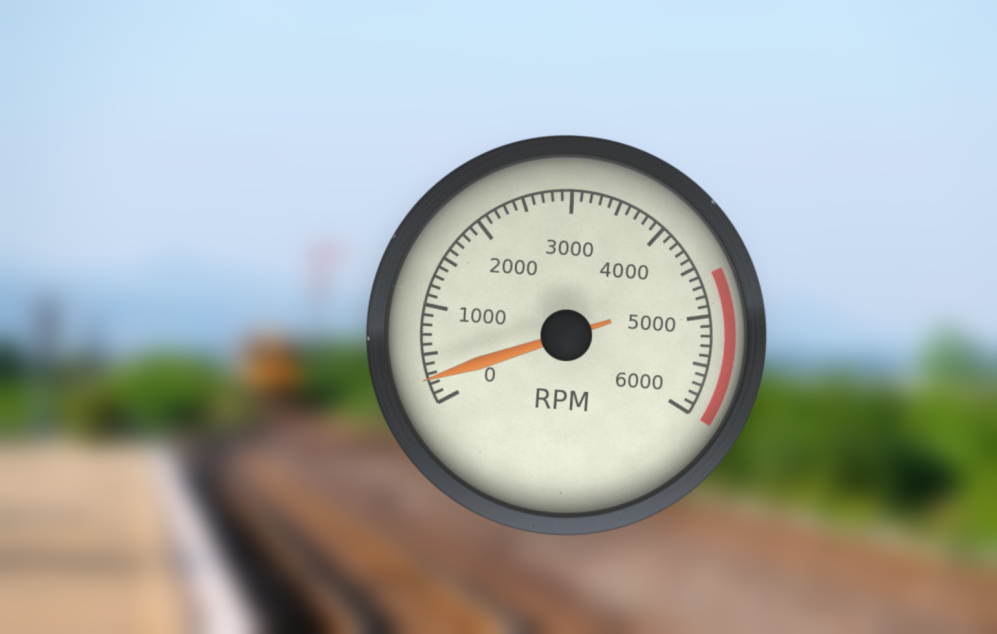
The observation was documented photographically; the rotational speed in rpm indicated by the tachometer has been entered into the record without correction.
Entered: 250 rpm
